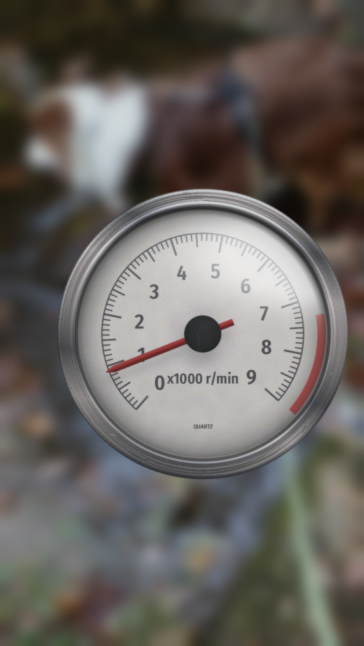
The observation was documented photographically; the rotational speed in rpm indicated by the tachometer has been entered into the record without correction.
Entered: 900 rpm
